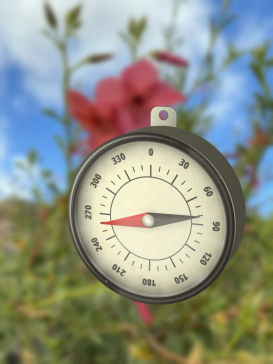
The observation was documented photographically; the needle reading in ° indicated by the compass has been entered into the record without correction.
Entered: 260 °
